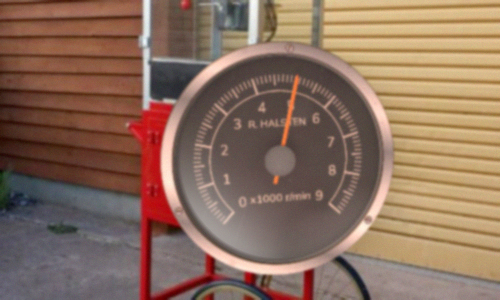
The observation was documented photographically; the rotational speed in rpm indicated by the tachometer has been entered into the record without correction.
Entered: 5000 rpm
